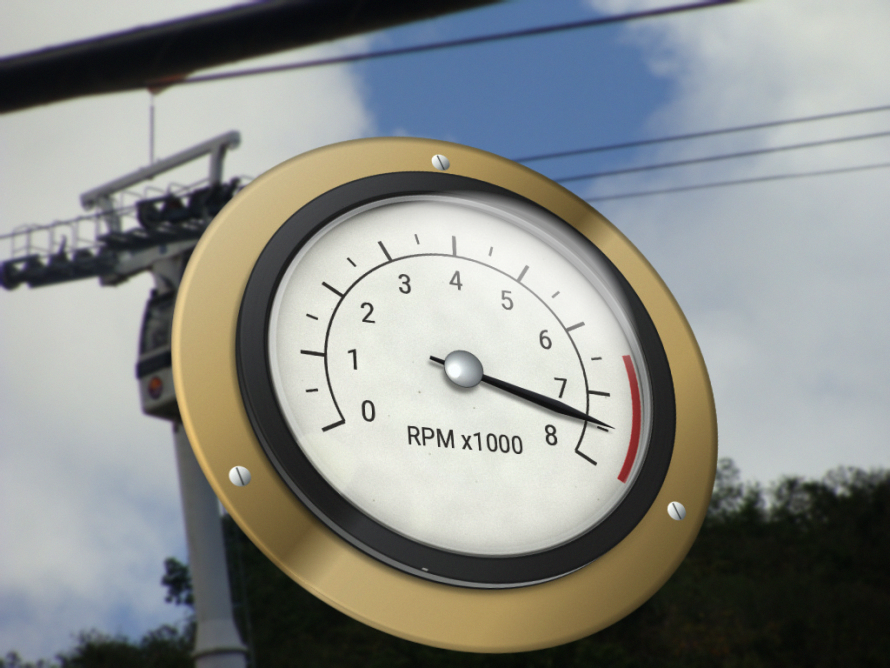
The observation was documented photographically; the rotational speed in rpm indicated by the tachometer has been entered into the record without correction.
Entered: 7500 rpm
